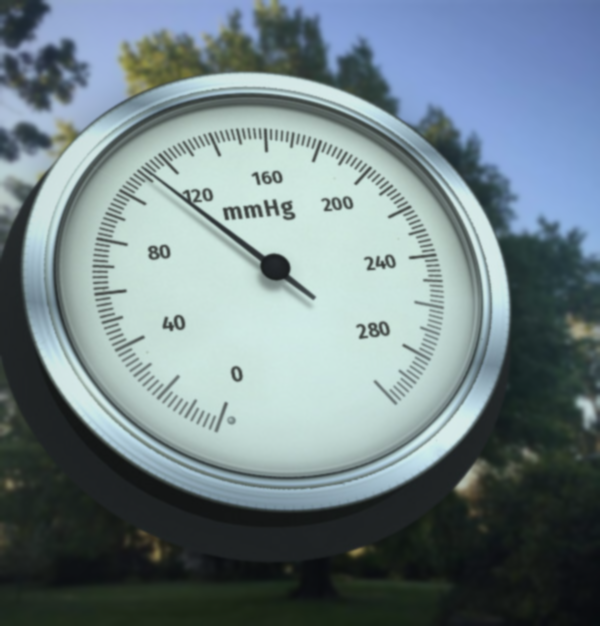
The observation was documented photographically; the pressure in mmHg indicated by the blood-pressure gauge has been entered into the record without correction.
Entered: 110 mmHg
